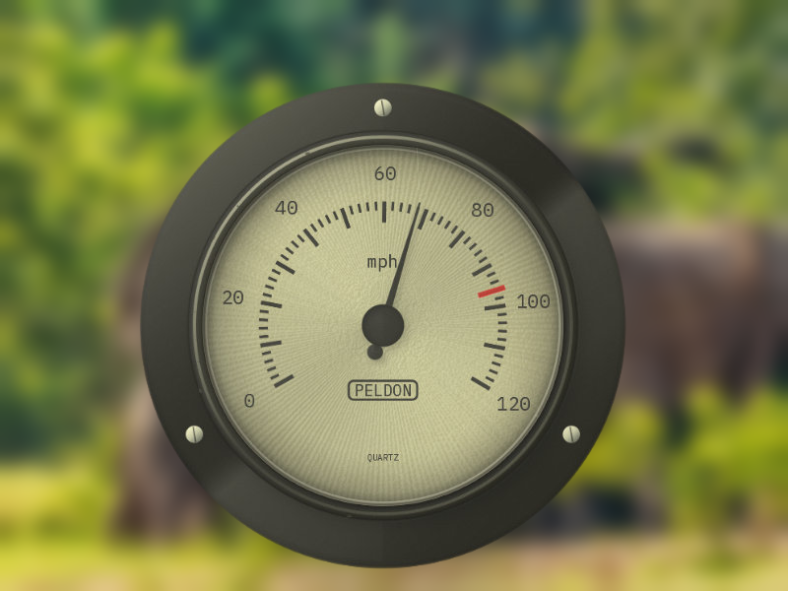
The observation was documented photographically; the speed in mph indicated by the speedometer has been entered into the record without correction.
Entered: 68 mph
